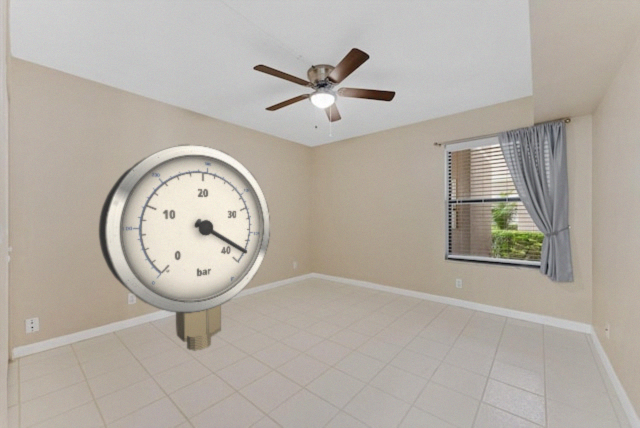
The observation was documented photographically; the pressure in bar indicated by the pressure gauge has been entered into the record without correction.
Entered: 38 bar
